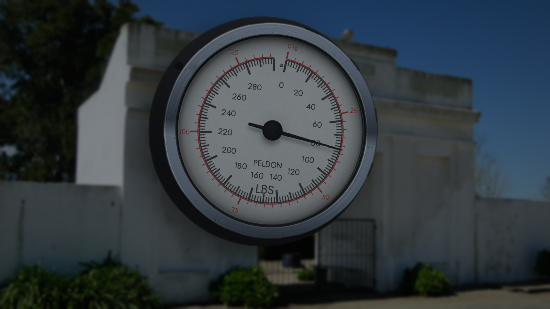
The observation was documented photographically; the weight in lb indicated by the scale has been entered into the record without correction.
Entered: 80 lb
